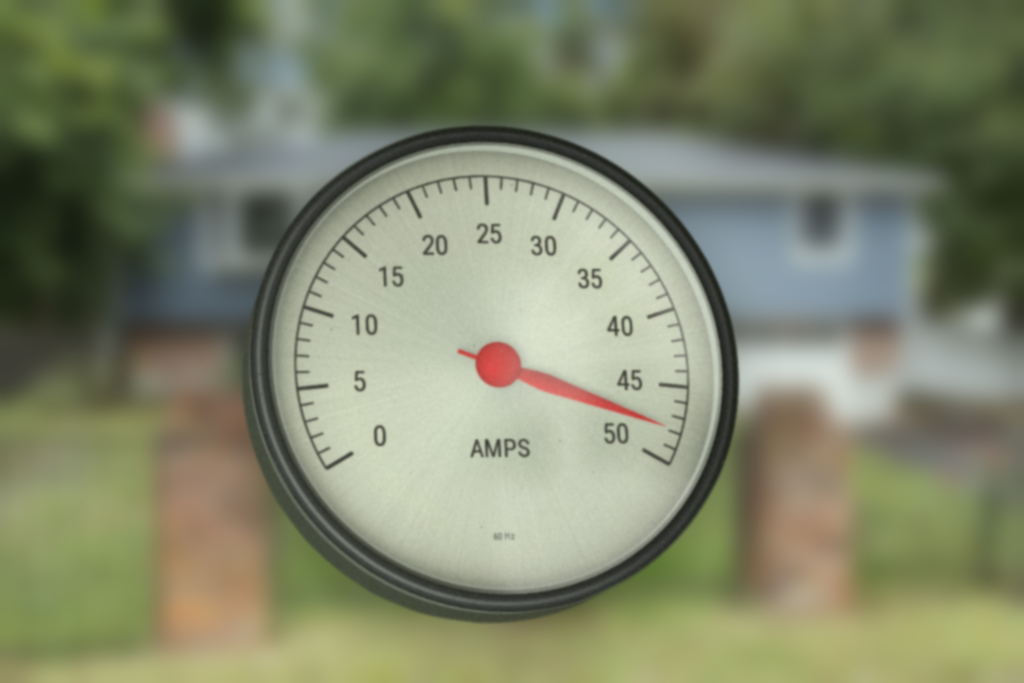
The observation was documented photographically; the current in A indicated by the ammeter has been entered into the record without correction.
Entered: 48 A
